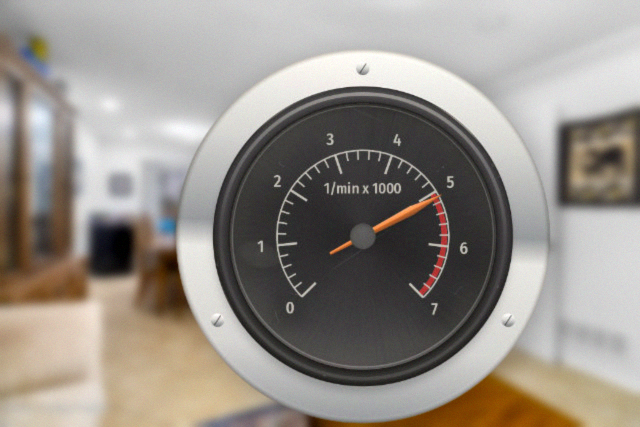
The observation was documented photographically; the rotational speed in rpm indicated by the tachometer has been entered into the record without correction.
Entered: 5100 rpm
